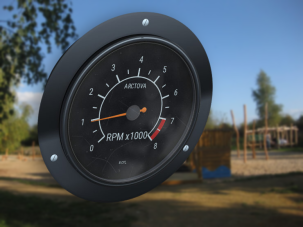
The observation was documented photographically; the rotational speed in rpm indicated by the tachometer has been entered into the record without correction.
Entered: 1000 rpm
